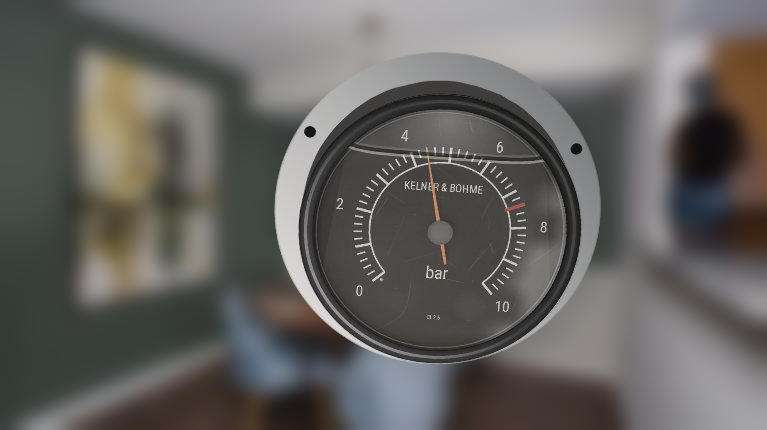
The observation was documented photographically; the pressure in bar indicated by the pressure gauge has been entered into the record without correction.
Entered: 4.4 bar
